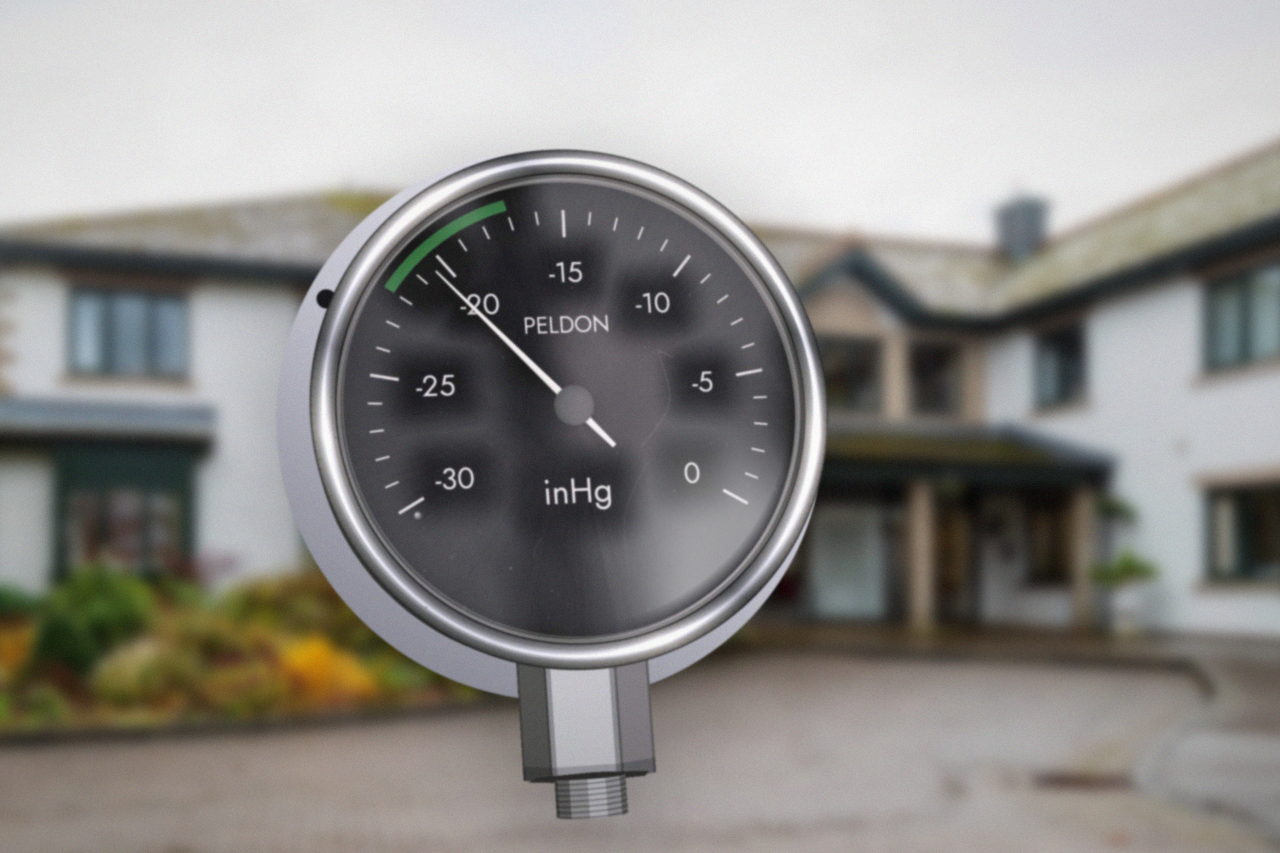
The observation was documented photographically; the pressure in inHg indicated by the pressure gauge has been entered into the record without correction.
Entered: -20.5 inHg
